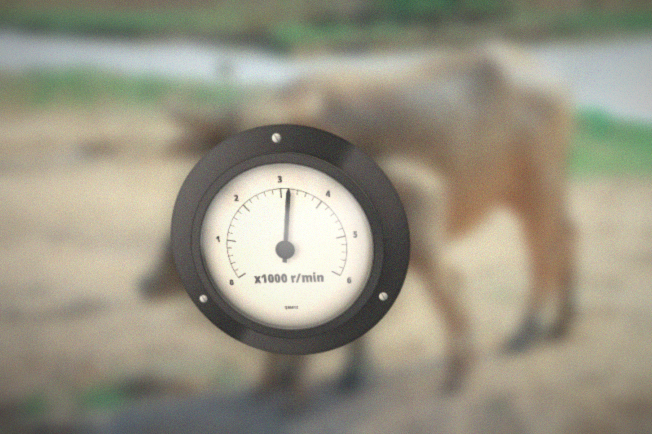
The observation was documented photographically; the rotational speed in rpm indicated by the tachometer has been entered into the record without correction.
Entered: 3200 rpm
